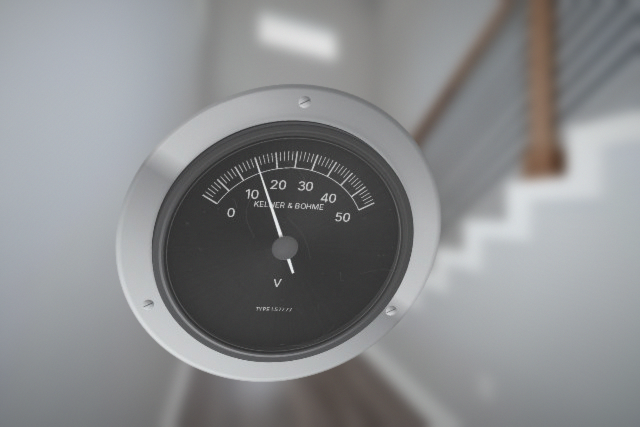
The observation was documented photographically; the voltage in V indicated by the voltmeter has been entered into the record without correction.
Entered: 15 V
